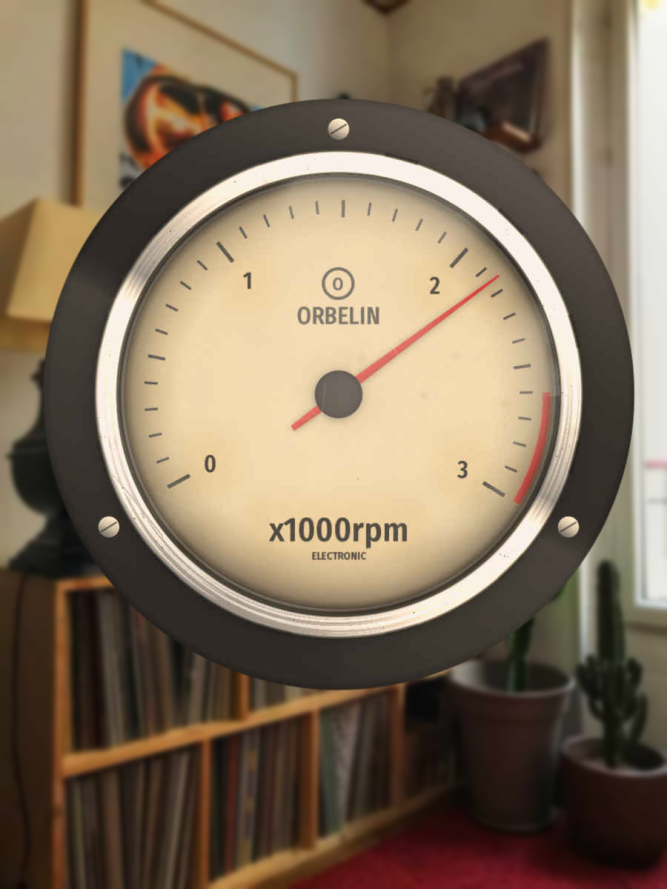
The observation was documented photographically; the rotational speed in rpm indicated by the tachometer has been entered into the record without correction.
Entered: 2150 rpm
